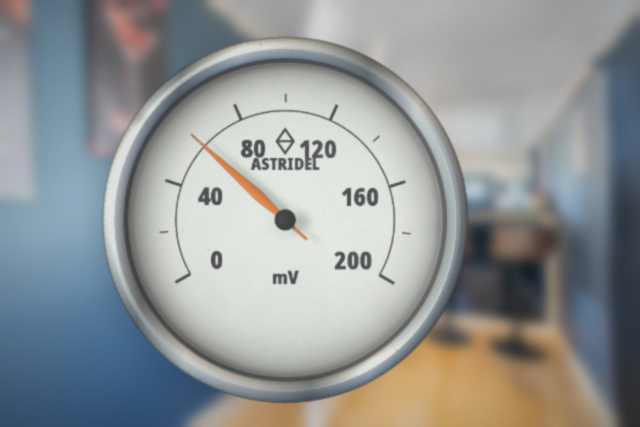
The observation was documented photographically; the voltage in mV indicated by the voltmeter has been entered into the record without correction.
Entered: 60 mV
